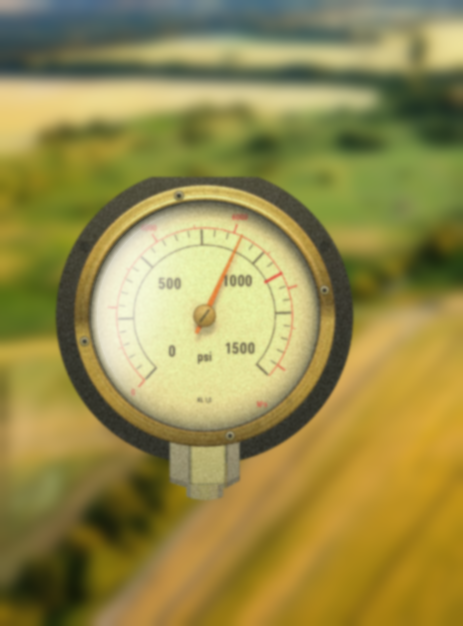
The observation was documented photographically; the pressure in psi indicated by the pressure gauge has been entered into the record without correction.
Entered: 900 psi
